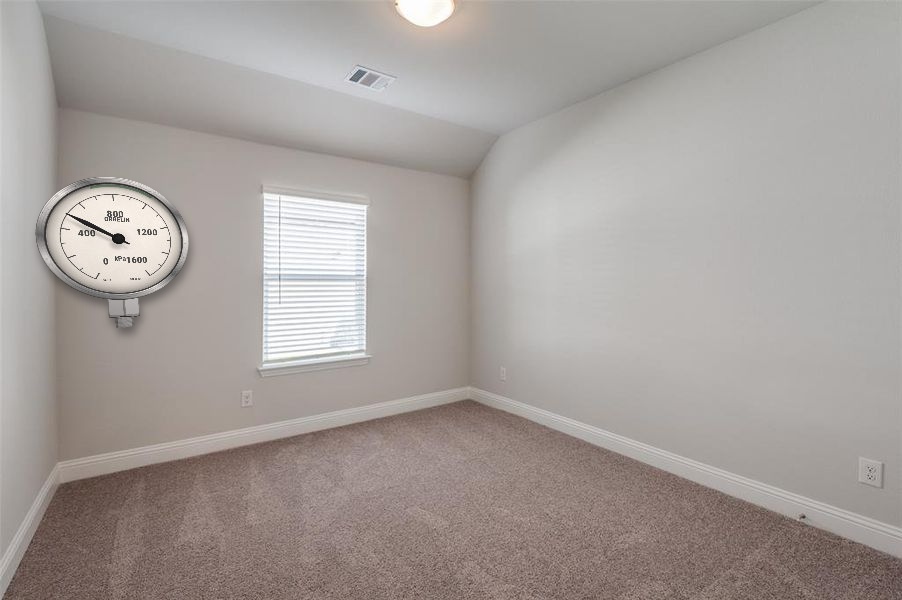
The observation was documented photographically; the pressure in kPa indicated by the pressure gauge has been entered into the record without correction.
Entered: 500 kPa
